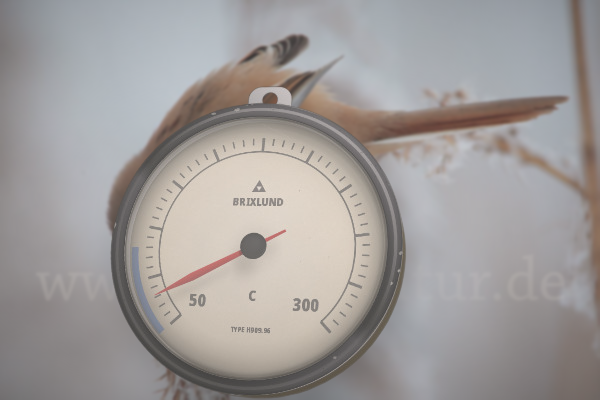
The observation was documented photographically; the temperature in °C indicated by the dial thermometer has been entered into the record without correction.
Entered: 65 °C
